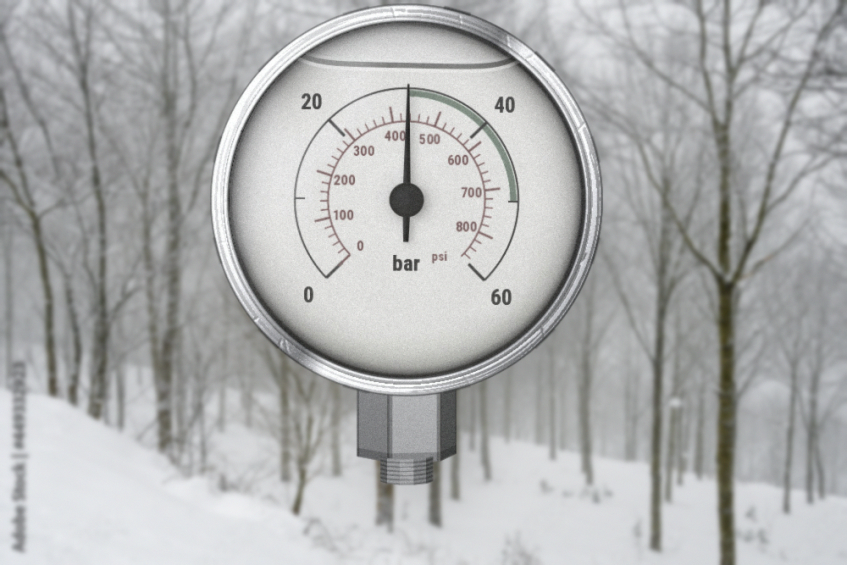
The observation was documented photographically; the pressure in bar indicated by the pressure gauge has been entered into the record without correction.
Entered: 30 bar
